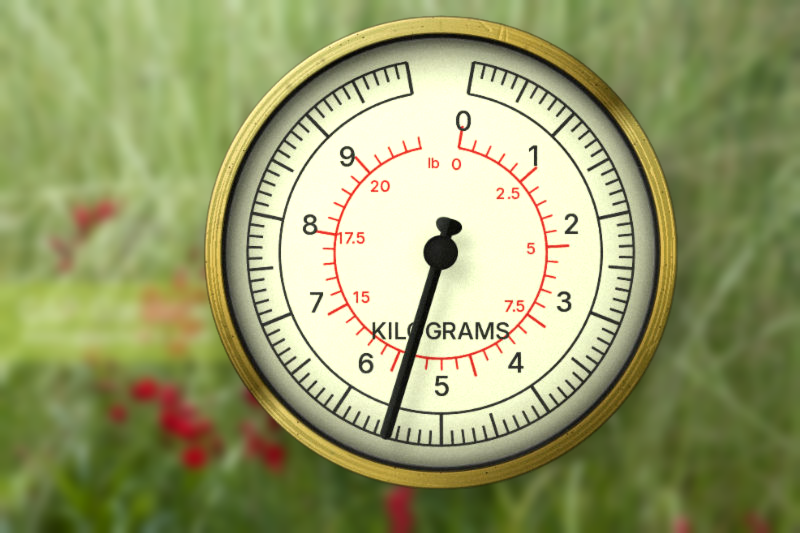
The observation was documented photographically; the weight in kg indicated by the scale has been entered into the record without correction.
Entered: 5.5 kg
